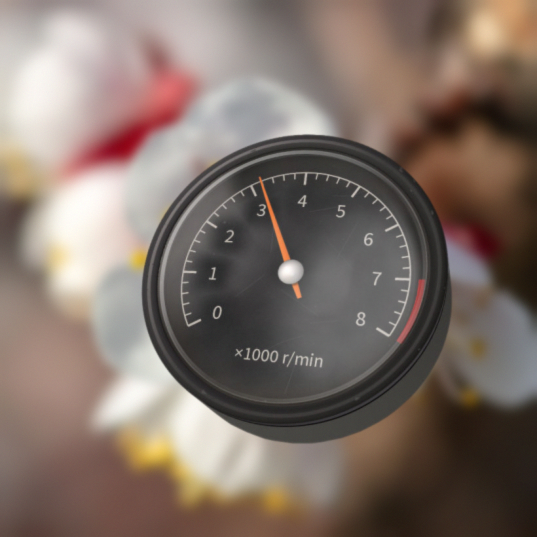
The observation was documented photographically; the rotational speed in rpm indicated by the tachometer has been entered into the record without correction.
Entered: 3200 rpm
